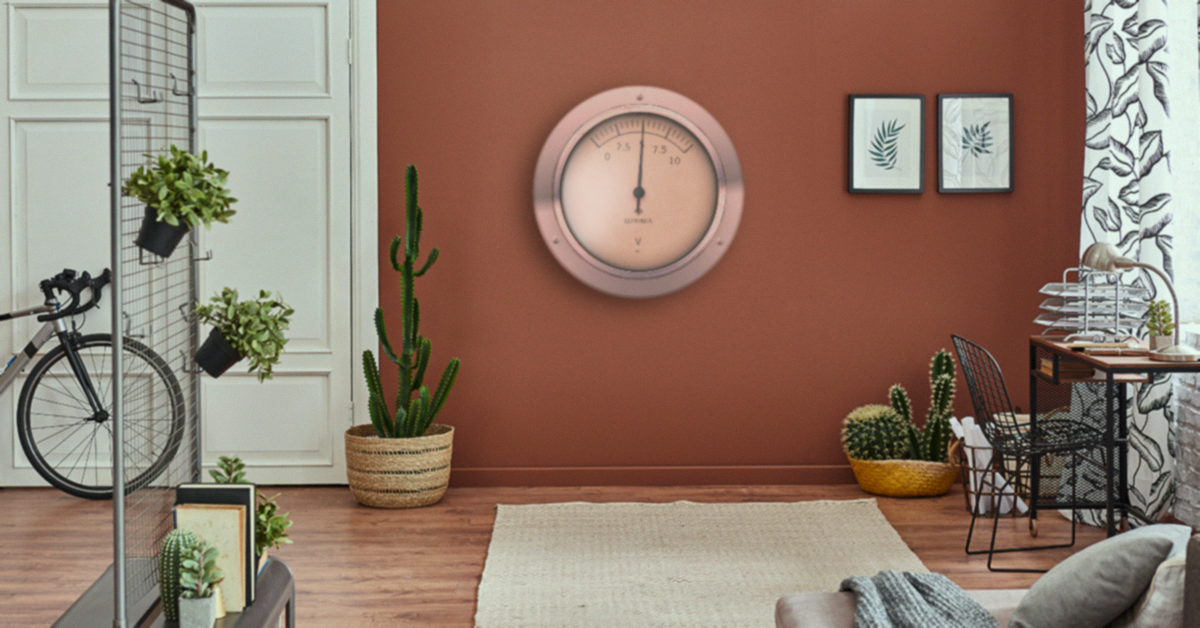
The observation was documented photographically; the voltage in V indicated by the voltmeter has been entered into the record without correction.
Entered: 5 V
